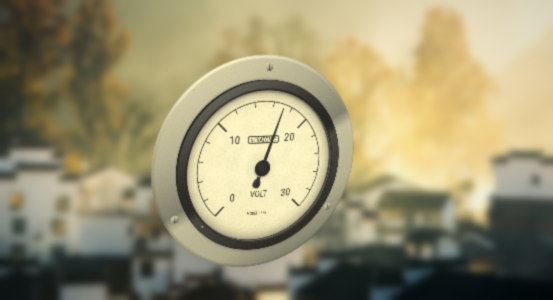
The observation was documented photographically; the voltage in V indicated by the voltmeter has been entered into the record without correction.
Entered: 17 V
